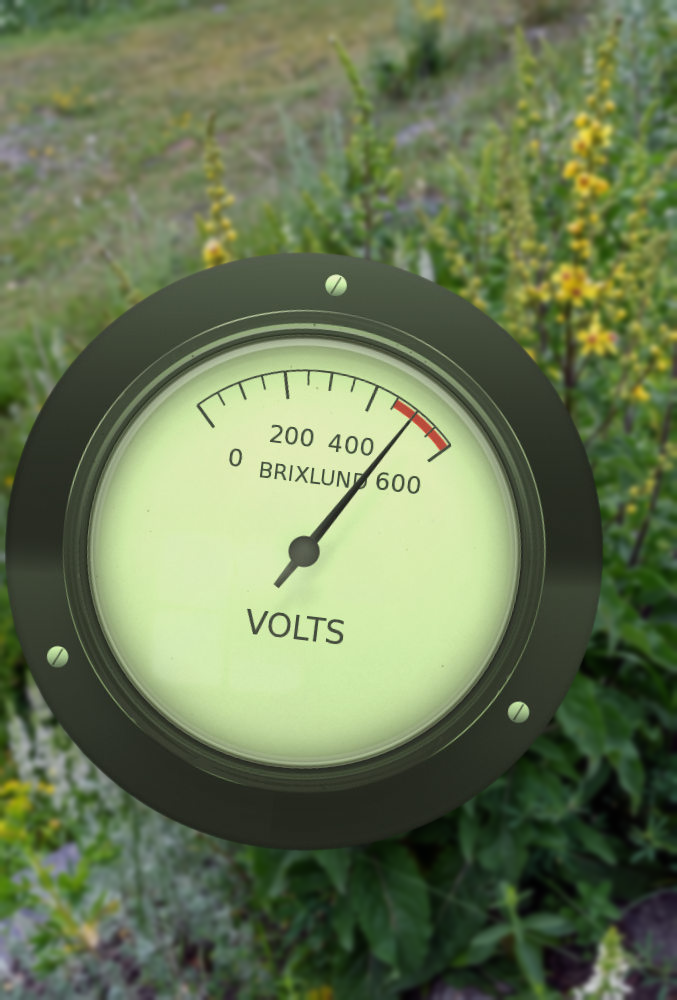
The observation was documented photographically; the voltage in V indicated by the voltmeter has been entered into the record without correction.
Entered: 500 V
